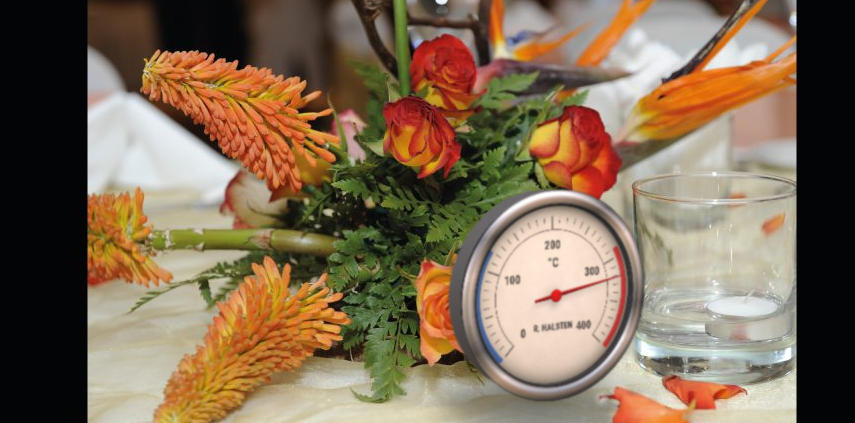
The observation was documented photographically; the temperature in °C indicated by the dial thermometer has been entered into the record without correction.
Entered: 320 °C
